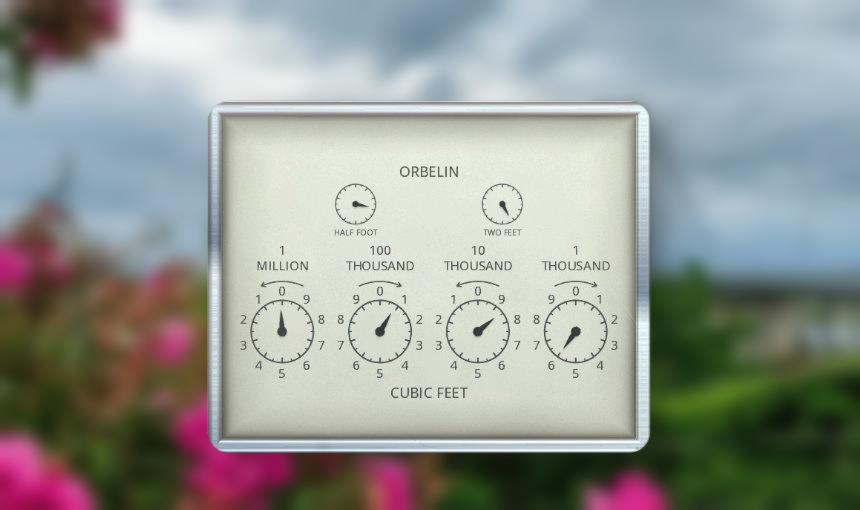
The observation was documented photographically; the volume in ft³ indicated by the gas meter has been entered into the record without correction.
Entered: 8600 ft³
